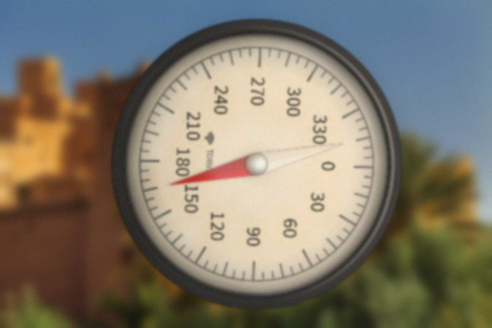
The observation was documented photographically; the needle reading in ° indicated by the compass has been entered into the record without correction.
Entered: 165 °
